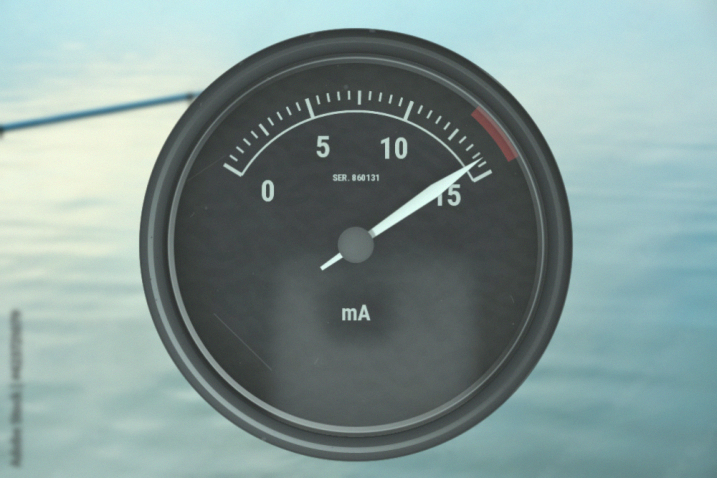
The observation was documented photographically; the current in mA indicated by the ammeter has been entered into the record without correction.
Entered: 14.25 mA
